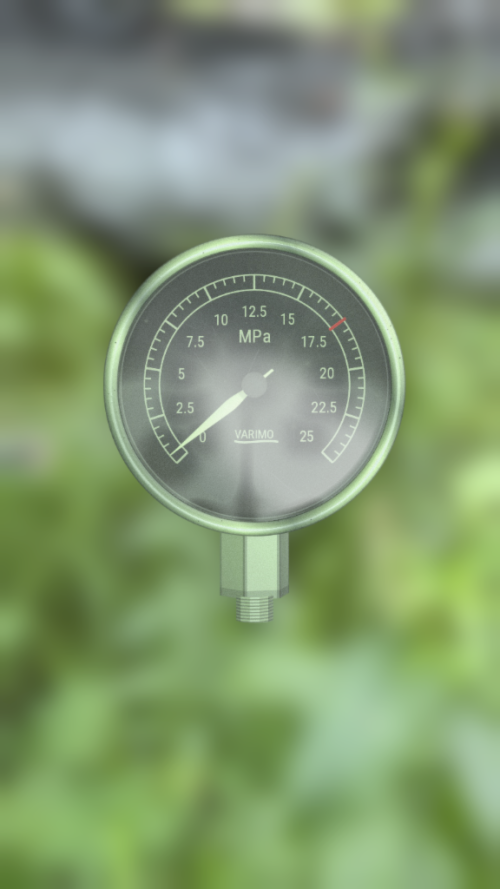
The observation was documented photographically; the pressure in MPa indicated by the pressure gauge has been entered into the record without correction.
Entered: 0.5 MPa
